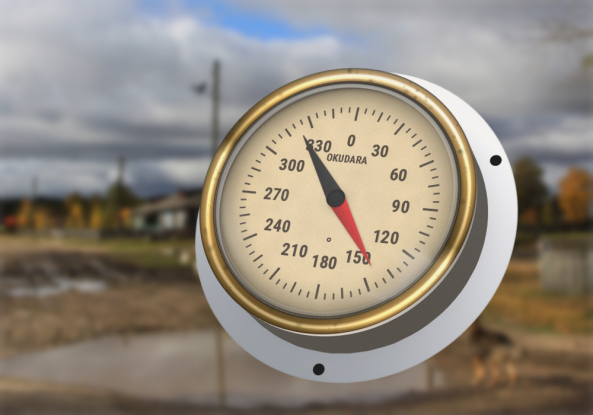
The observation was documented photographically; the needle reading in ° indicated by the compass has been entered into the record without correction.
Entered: 142.5 °
